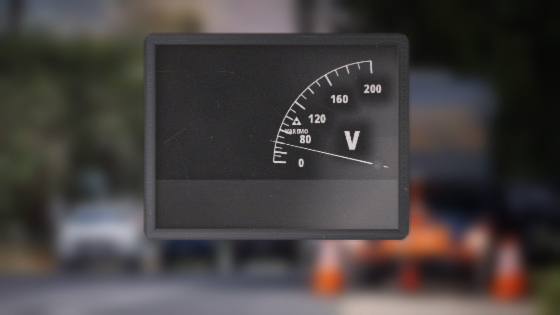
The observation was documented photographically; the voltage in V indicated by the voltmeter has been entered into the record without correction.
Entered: 60 V
